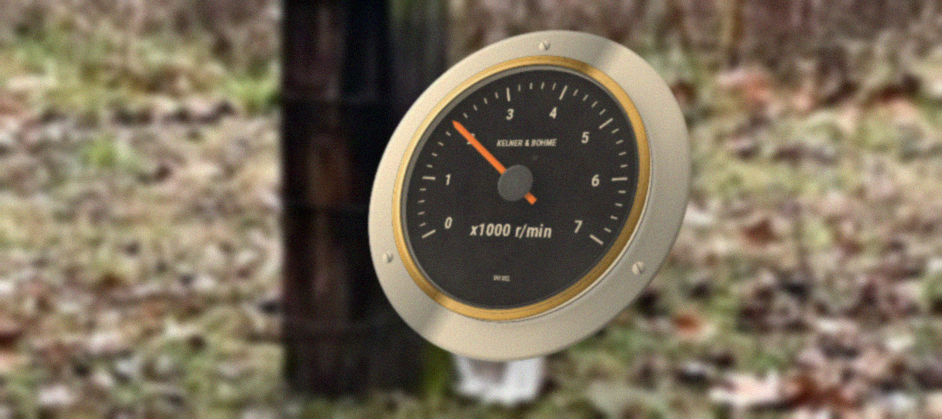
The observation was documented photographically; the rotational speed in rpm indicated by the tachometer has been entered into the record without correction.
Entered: 2000 rpm
